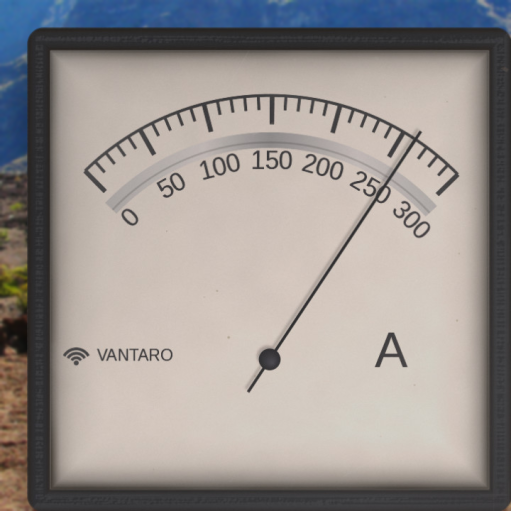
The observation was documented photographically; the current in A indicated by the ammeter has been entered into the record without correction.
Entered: 260 A
